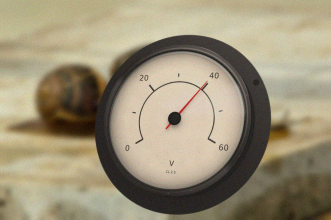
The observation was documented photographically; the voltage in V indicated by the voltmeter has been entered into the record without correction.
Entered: 40 V
